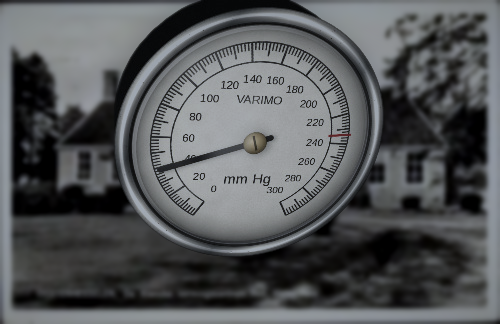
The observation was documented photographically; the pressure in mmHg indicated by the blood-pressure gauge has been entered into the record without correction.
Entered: 40 mmHg
